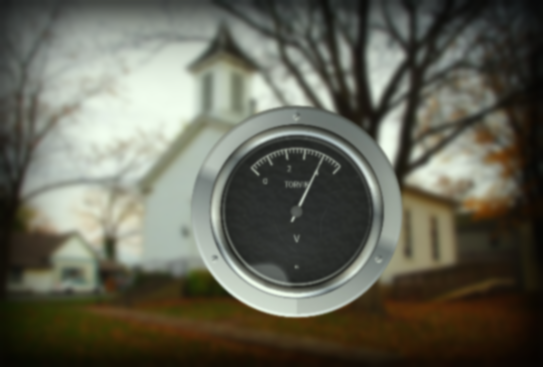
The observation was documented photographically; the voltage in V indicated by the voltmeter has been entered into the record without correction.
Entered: 4 V
